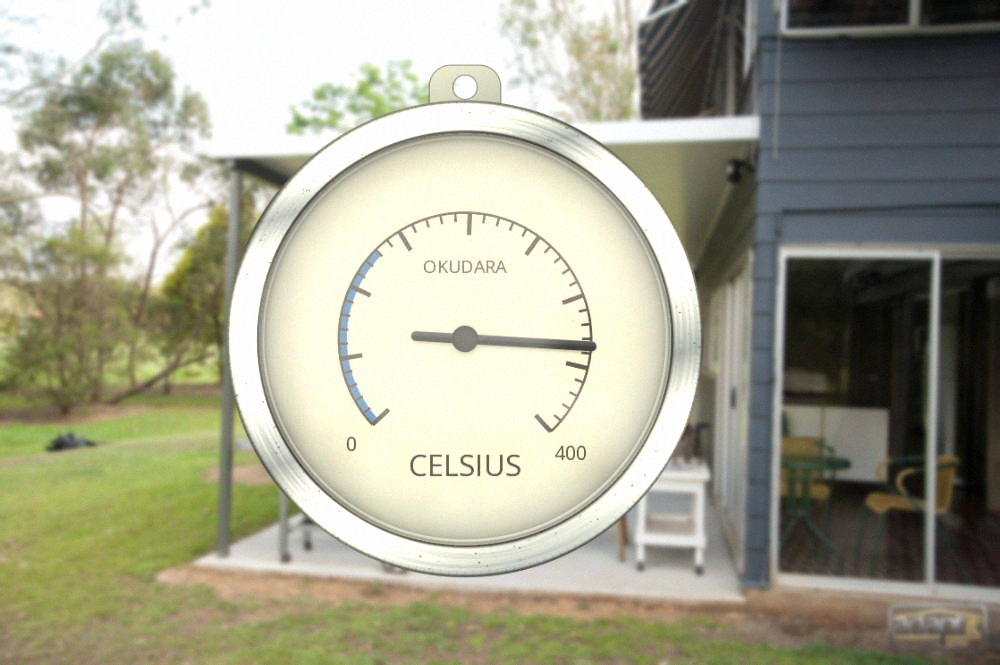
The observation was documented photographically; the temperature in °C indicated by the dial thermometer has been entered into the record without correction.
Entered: 335 °C
